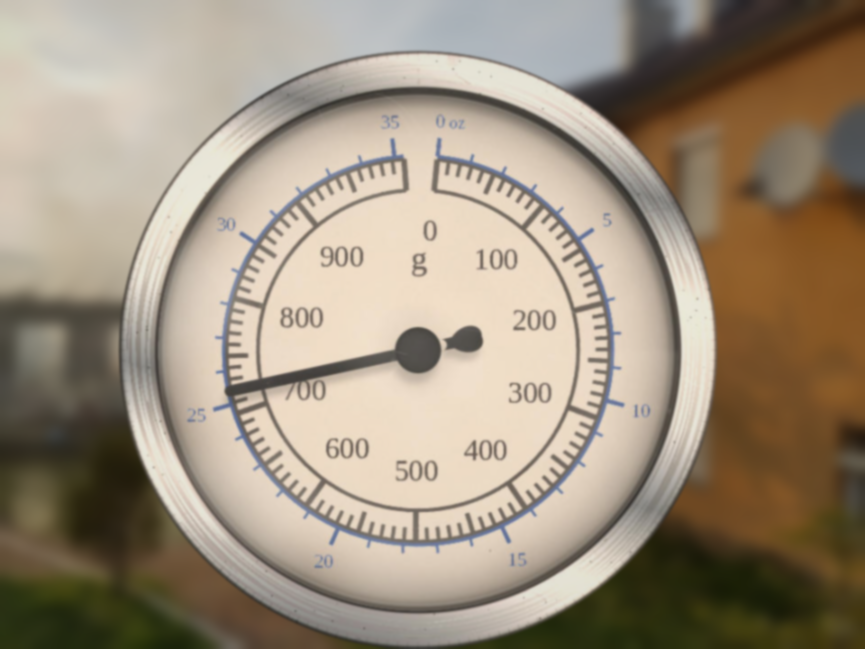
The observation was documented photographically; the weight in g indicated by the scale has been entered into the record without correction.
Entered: 720 g
